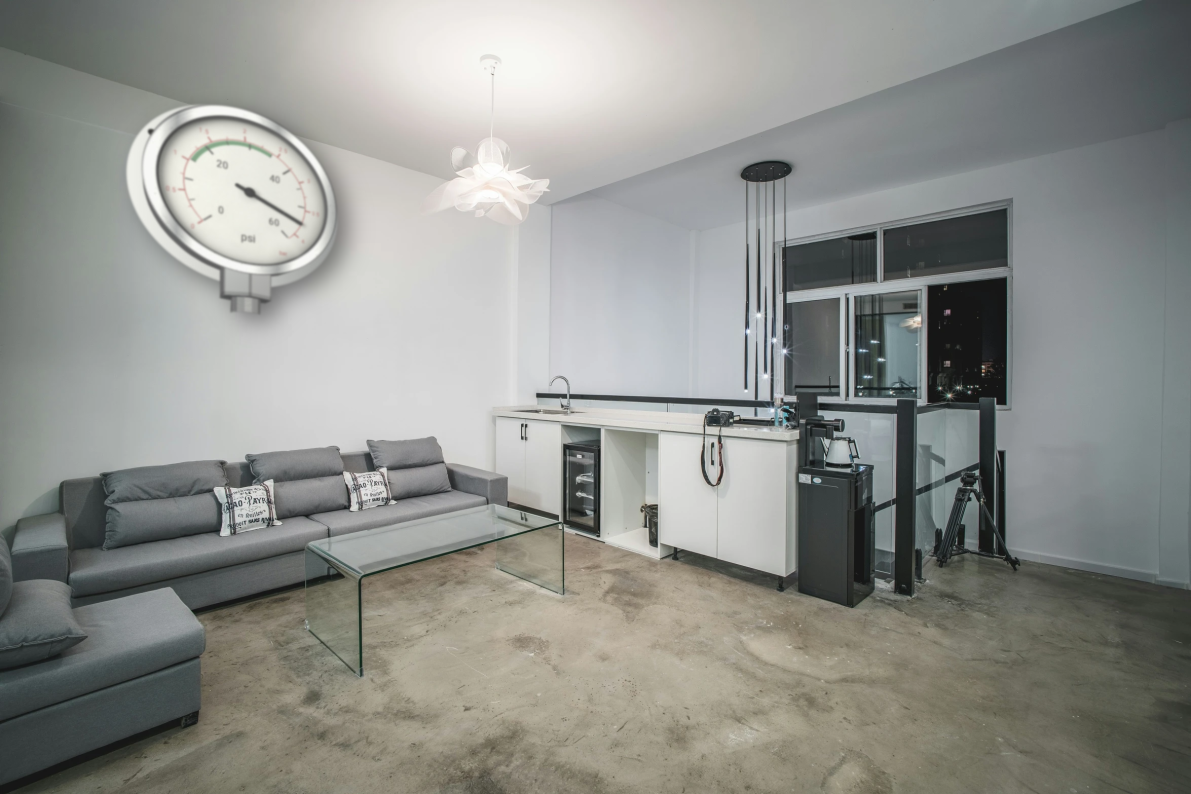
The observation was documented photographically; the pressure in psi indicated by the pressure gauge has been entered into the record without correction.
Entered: 55 psi
